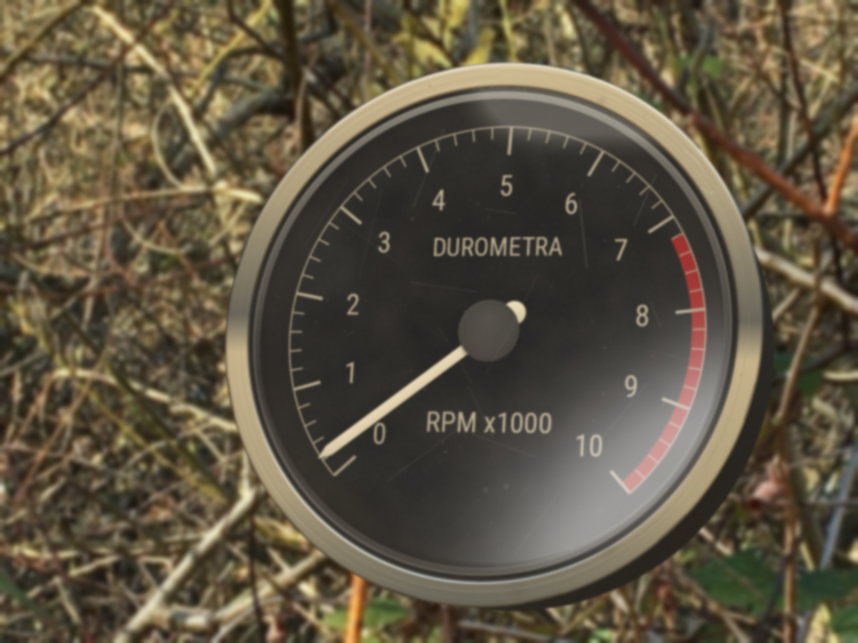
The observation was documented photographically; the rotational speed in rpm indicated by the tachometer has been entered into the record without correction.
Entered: 200 rpm
